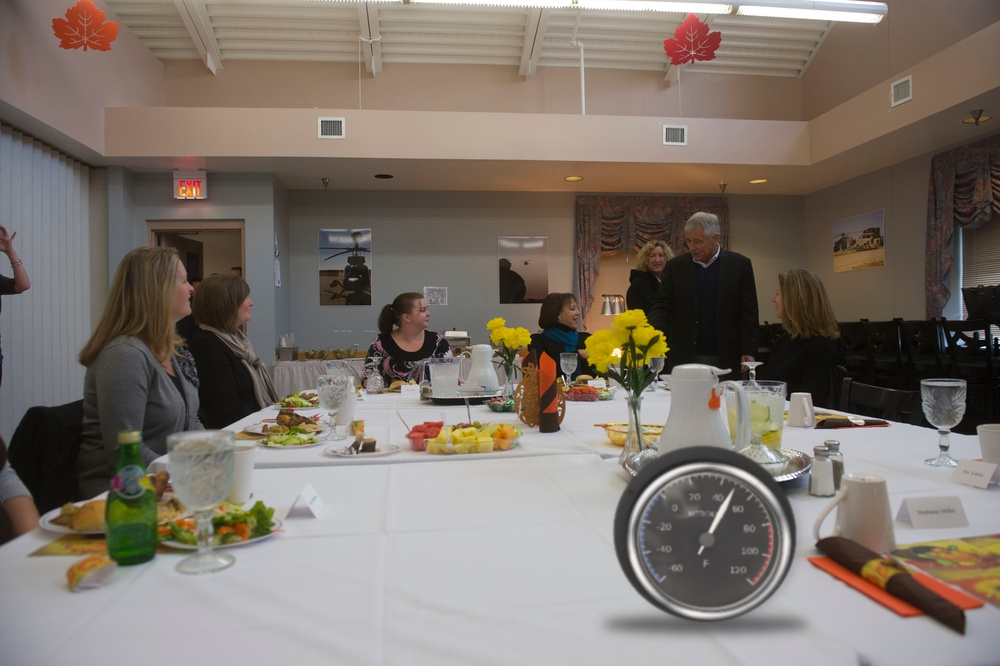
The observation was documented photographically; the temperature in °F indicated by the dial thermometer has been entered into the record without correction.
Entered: 48 °F
